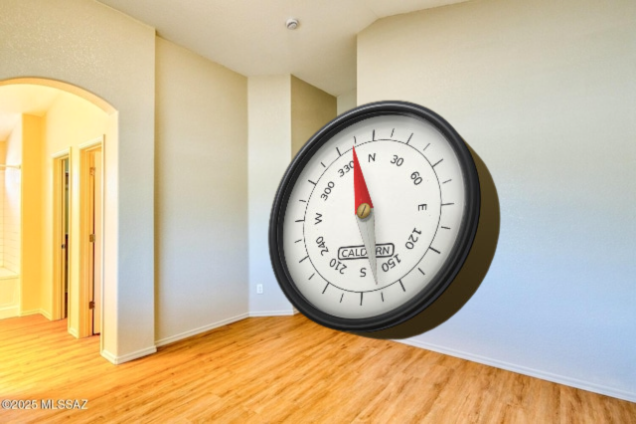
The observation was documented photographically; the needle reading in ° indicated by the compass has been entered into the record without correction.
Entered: 345 °
